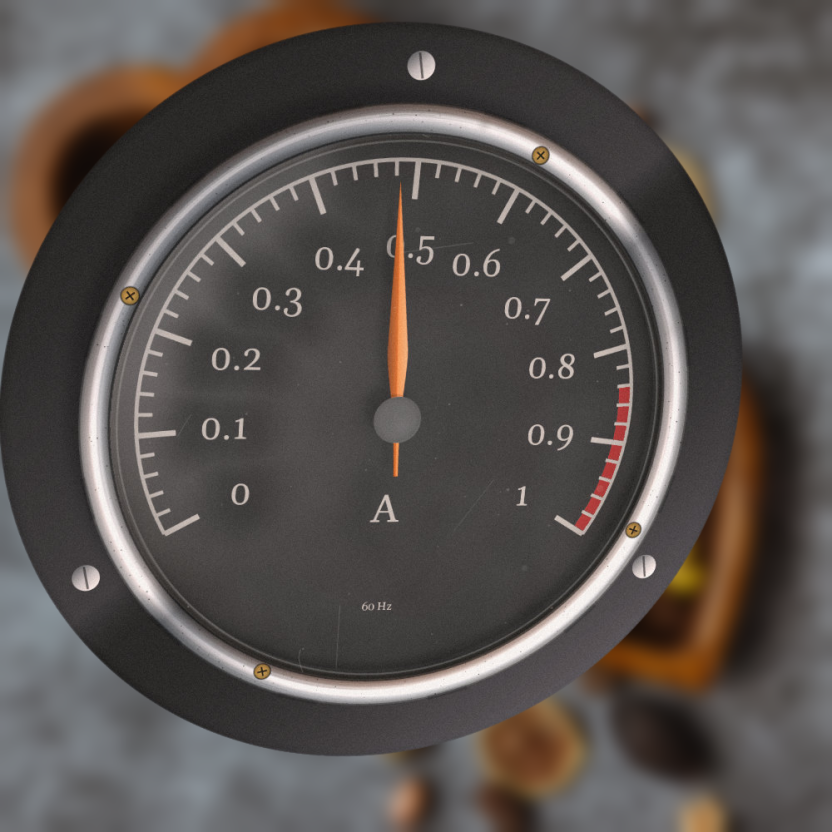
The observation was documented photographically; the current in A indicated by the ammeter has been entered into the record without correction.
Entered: 0.48 A
